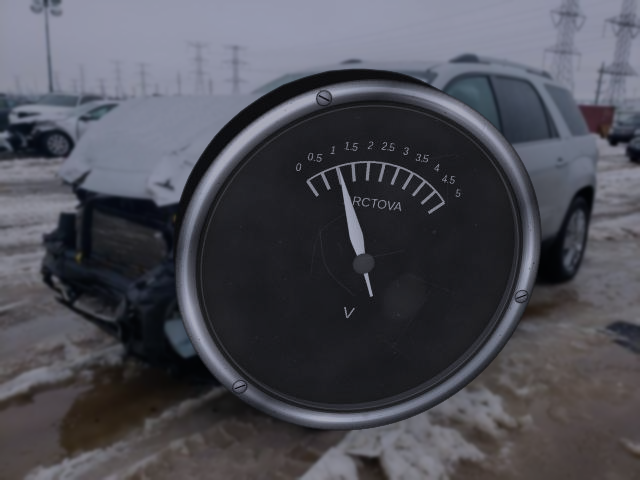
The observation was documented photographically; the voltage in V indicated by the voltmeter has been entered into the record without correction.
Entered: 1 V
